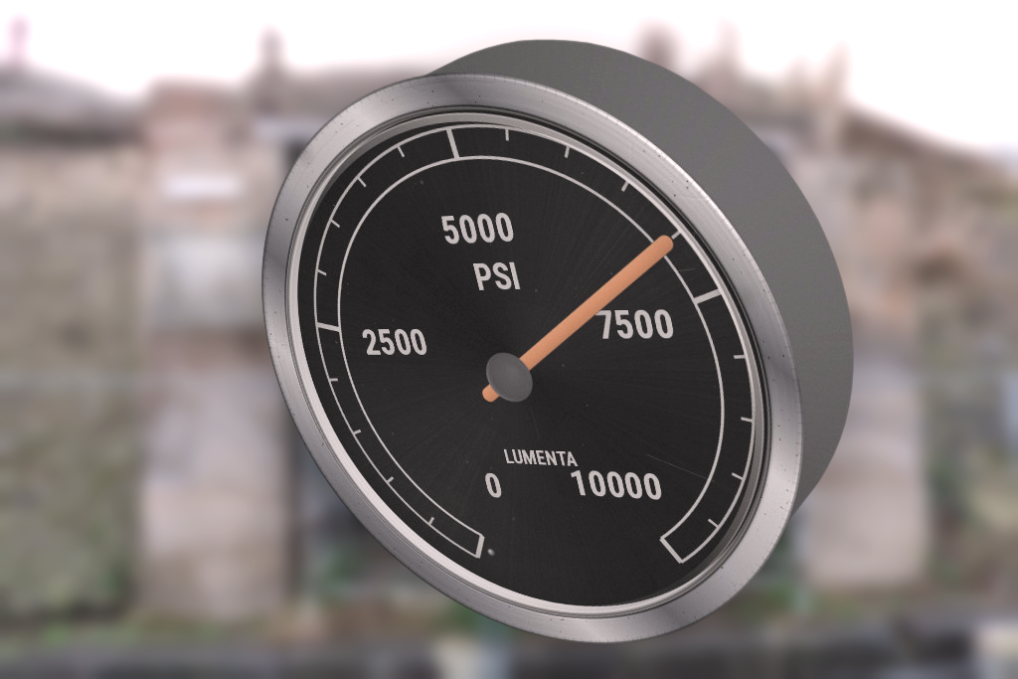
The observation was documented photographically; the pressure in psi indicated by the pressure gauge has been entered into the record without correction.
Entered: 7000 psi
